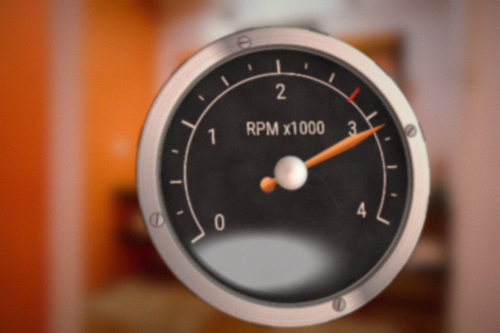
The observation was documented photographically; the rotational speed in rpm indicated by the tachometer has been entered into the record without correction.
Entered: 3125 rpm
